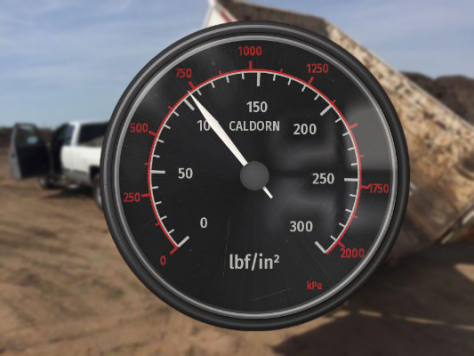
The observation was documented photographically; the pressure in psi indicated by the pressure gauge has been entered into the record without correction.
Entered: 105 psi
